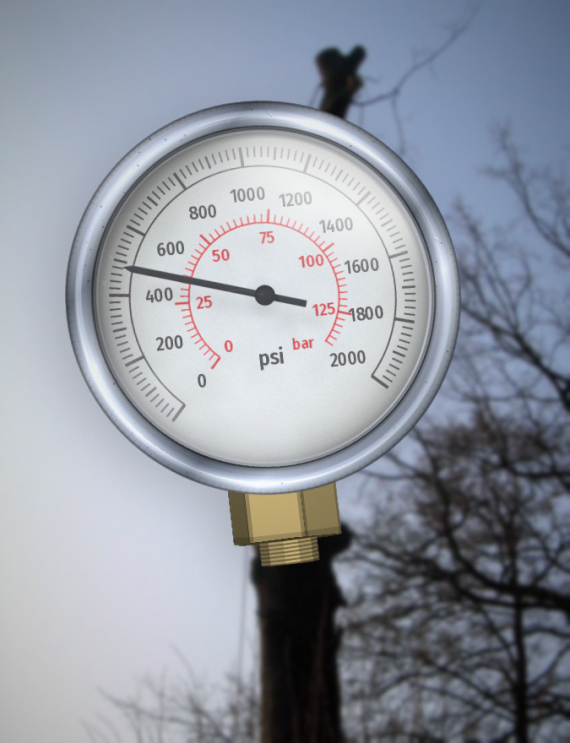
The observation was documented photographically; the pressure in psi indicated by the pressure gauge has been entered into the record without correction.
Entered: 480 psi
